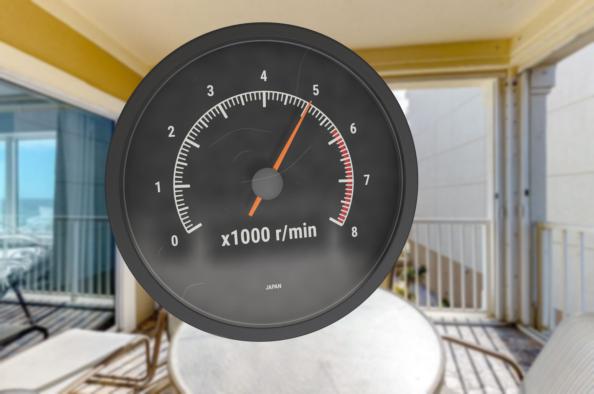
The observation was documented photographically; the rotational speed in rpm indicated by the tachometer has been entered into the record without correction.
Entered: 5000 rpm
